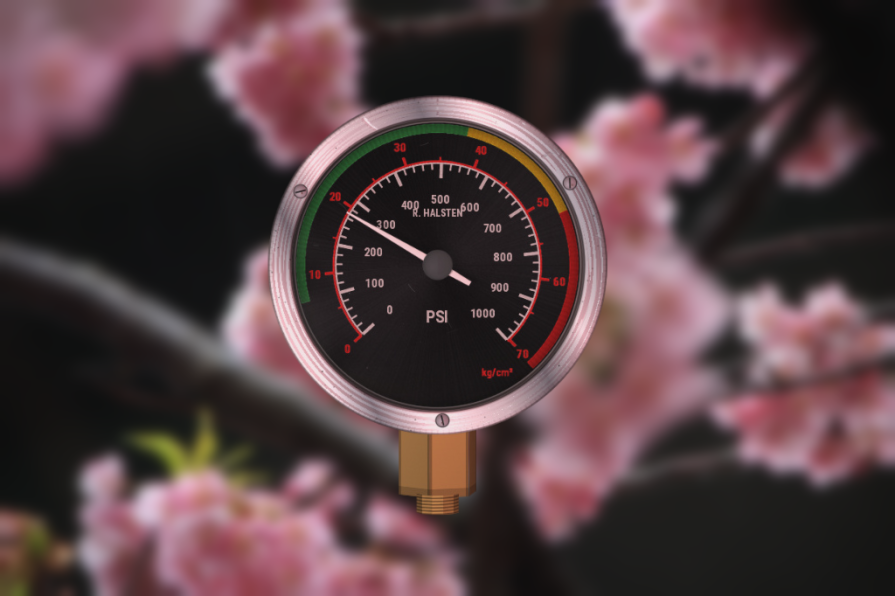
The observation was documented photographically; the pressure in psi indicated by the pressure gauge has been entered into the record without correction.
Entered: 270 psi
